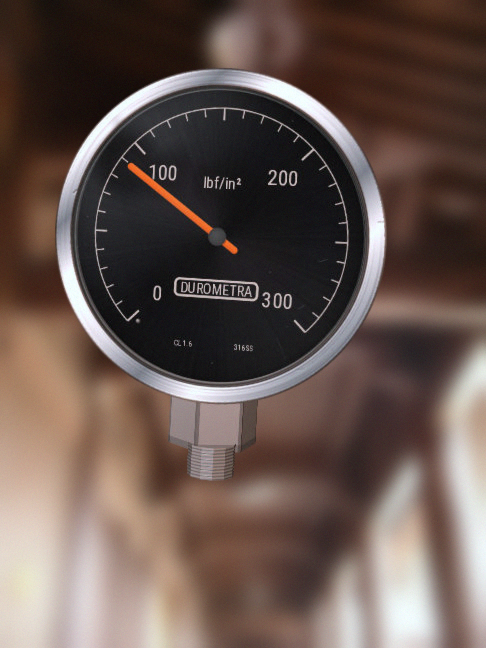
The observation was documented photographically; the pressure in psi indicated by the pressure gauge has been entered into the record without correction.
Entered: 90 psi
